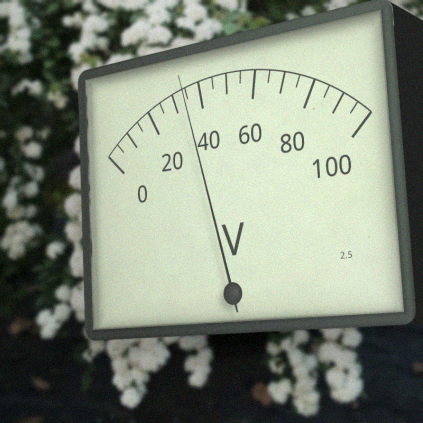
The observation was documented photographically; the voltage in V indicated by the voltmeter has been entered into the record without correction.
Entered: 35 V
